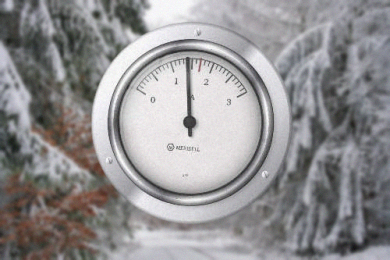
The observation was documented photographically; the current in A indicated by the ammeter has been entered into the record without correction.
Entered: 1.4 A
